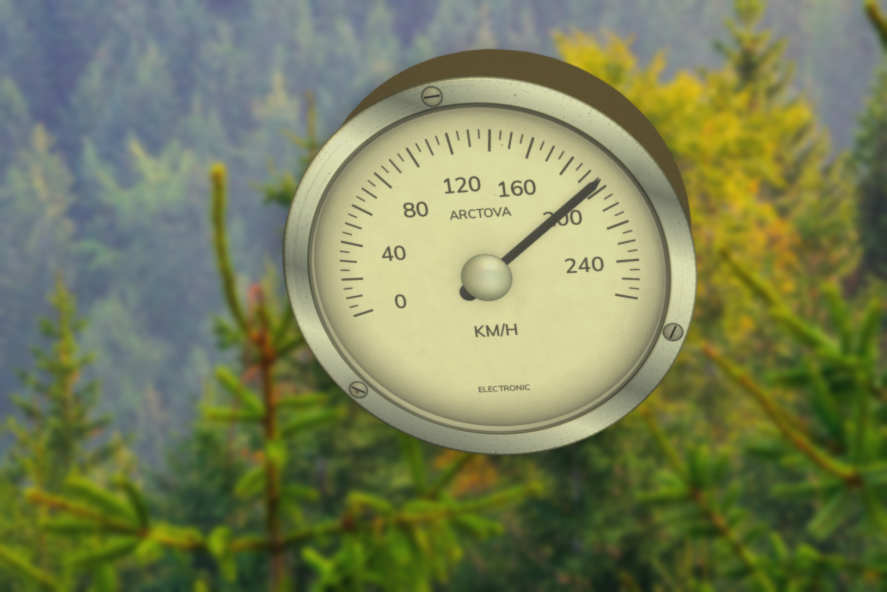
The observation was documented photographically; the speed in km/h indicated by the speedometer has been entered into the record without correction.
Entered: 195 km/h
